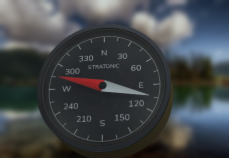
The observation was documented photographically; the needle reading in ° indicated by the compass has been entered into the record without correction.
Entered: 285 °
